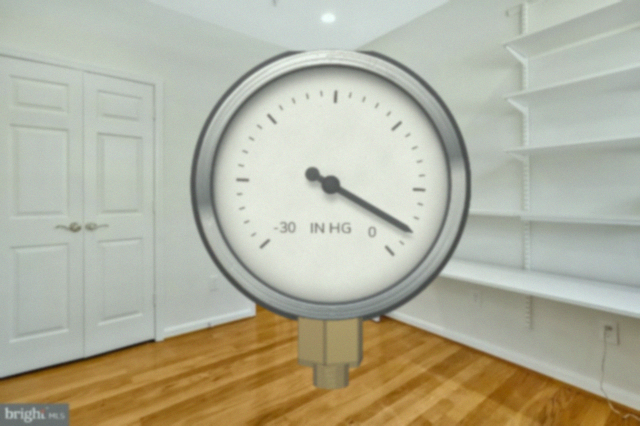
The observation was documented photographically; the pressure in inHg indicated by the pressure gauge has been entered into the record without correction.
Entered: -2 inHg
